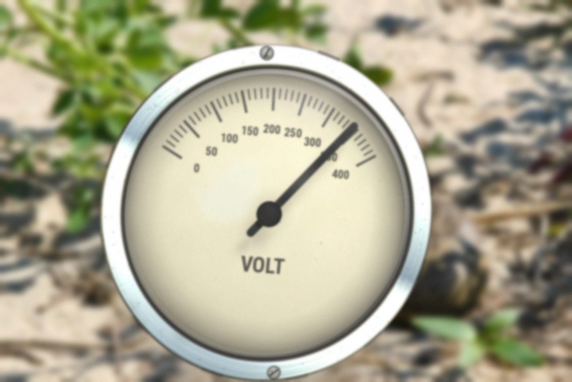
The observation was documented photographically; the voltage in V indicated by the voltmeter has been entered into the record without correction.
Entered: 340 V
